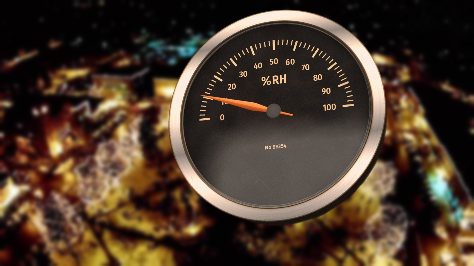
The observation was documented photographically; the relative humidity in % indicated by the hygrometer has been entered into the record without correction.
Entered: 10 %
